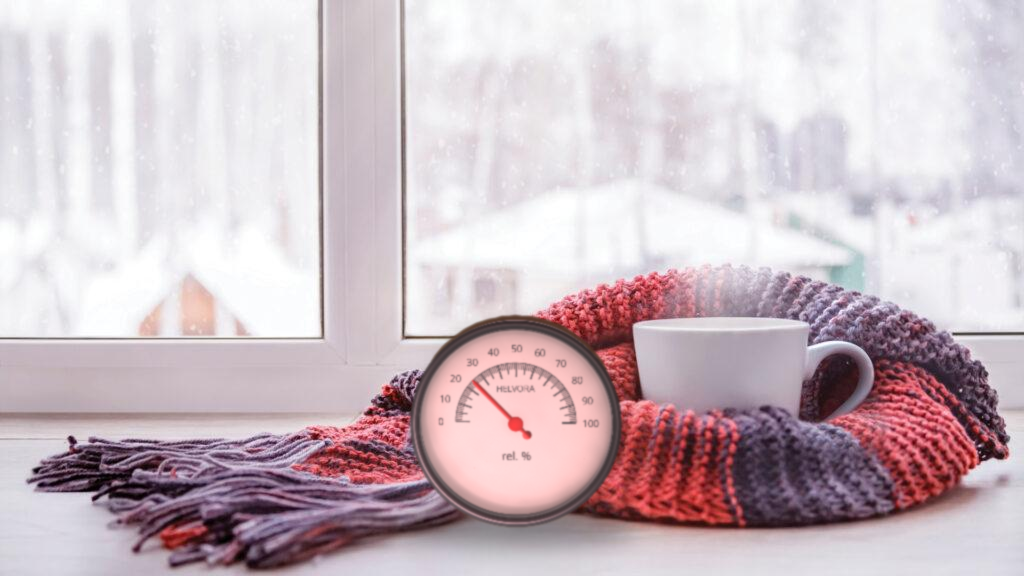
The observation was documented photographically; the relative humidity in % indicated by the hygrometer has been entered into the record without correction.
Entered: 25 %
